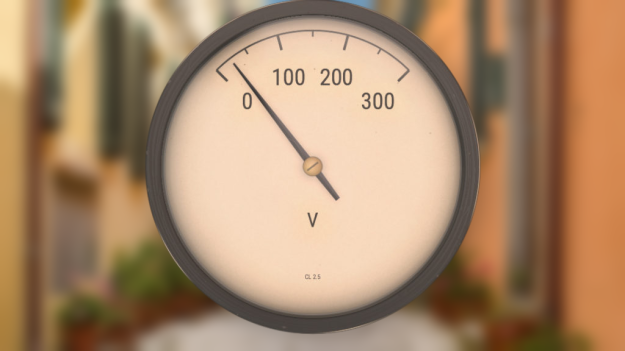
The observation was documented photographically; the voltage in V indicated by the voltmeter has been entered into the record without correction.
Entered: 25 V
